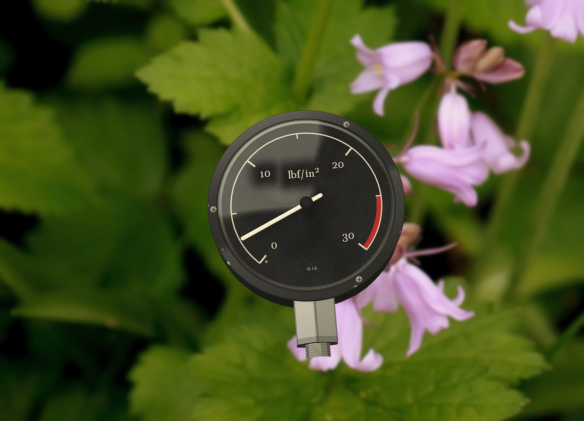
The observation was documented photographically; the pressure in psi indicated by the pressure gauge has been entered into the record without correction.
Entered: 2.5 psi
